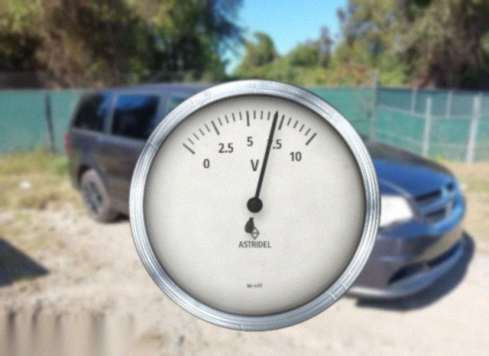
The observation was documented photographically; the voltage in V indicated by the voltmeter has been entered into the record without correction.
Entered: 7 V
